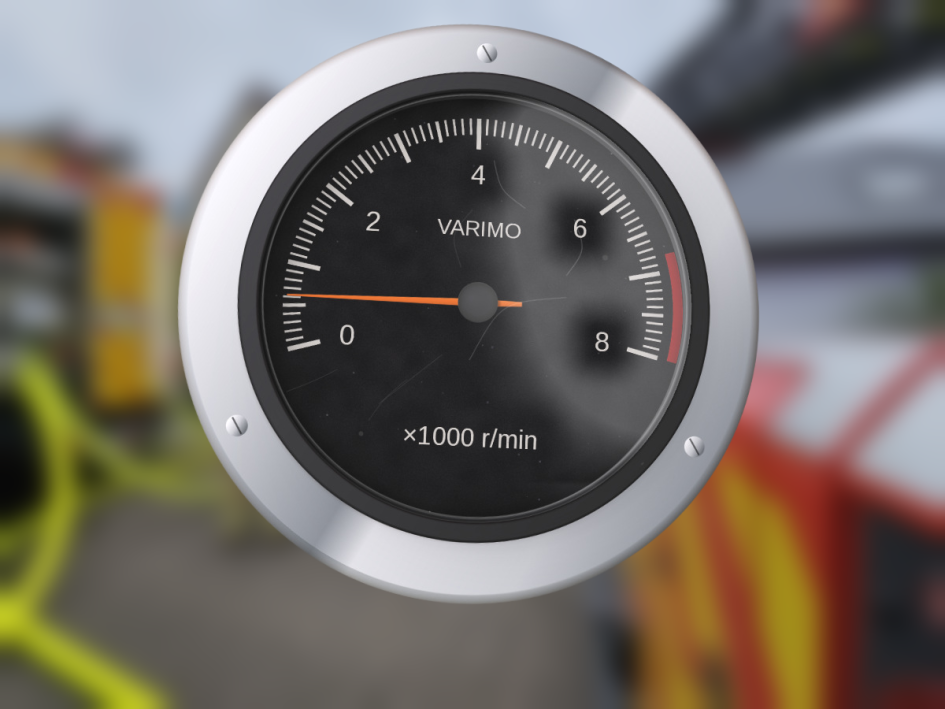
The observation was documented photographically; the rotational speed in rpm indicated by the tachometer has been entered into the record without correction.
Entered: 600 rpm
